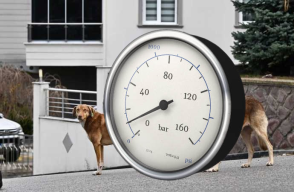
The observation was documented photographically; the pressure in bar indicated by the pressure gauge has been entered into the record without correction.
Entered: 10 bar
